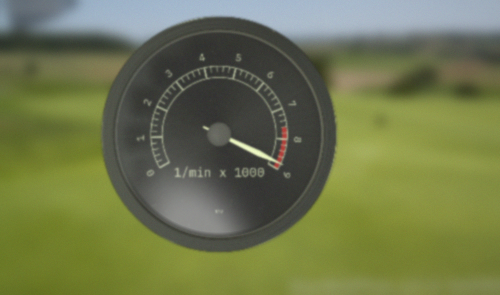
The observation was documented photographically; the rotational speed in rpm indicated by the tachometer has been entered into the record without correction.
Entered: 8800 rpm
